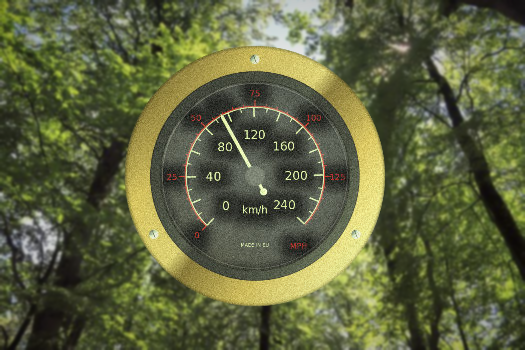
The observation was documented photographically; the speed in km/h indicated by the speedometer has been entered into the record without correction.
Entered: 95 km/h
